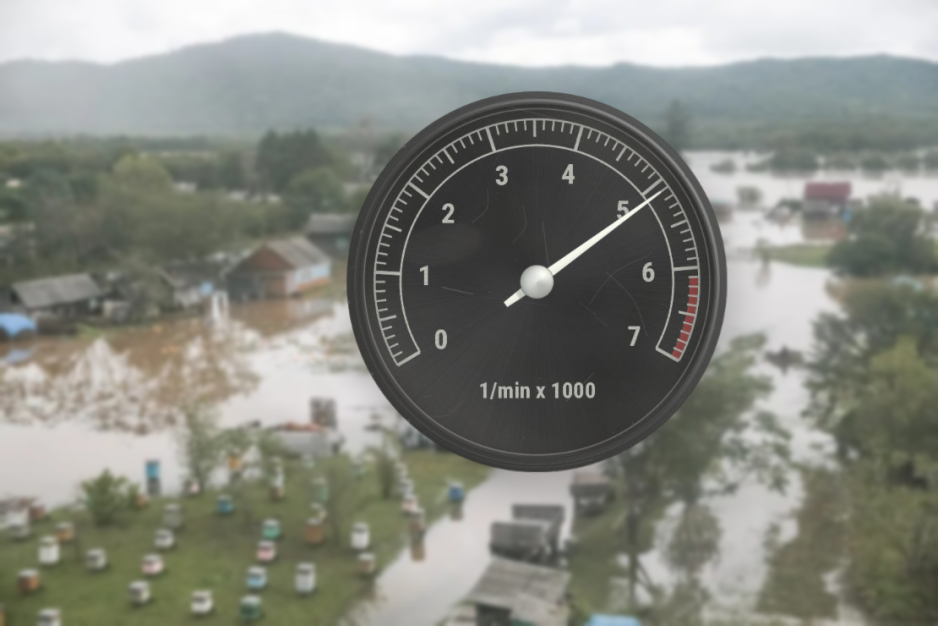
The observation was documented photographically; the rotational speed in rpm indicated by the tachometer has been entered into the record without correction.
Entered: 5100 rpm
